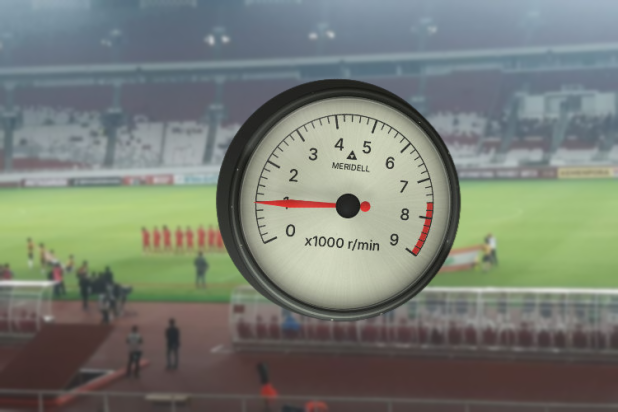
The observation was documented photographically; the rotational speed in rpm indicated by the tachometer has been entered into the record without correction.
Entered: 1000 rpm
